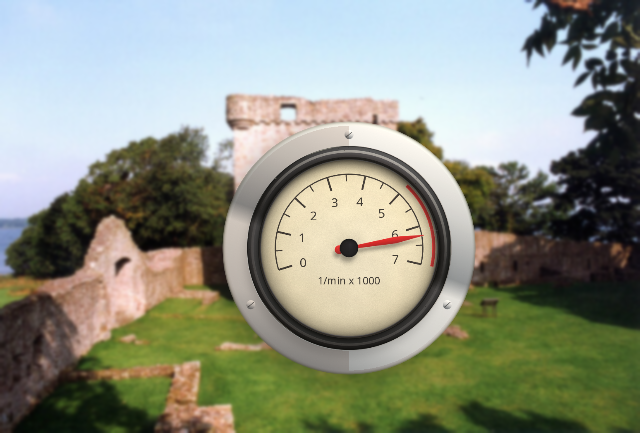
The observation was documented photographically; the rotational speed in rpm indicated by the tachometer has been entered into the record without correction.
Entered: 6250 rpm
